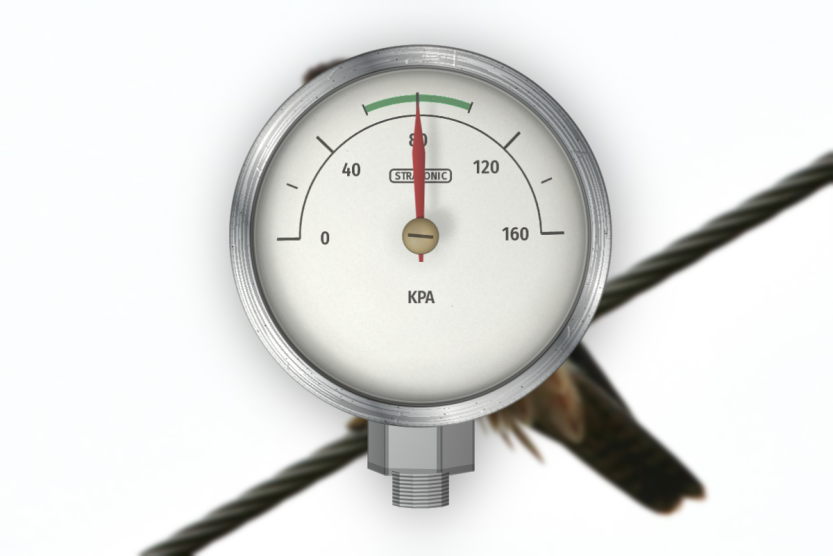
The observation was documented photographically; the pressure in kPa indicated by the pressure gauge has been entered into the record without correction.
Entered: 80 kPa
